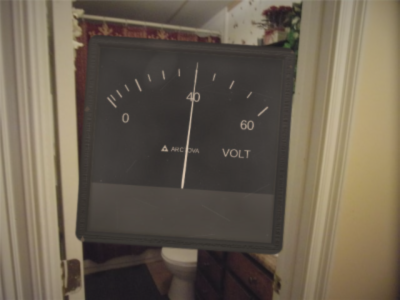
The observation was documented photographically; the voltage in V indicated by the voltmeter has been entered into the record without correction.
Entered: 40 V
